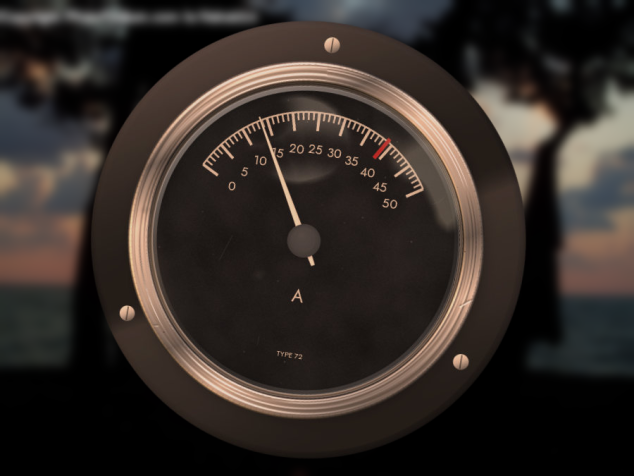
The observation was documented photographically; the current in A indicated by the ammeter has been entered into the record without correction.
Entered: 14 A
